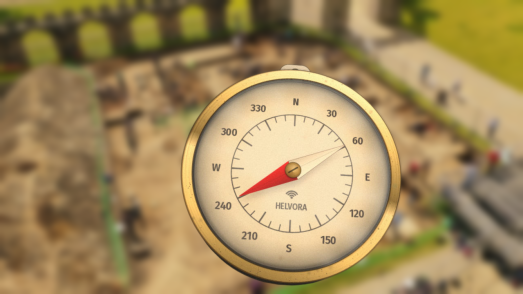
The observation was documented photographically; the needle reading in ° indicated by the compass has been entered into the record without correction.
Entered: 240 °
